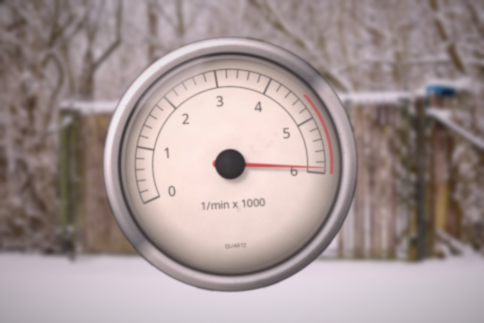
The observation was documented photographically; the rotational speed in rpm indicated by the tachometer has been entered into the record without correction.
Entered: 5900 rpm
